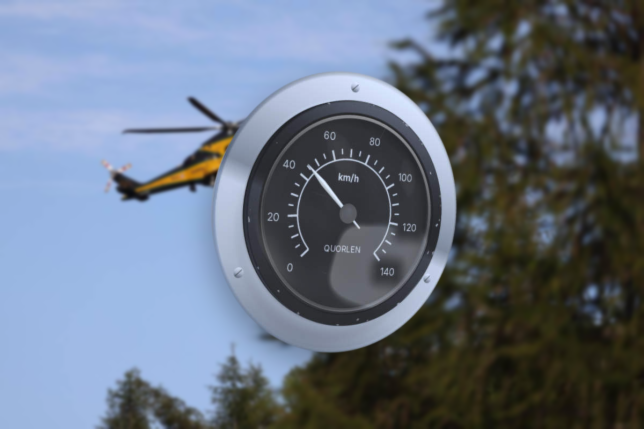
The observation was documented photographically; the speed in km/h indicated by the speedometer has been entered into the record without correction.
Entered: 45 km/h
